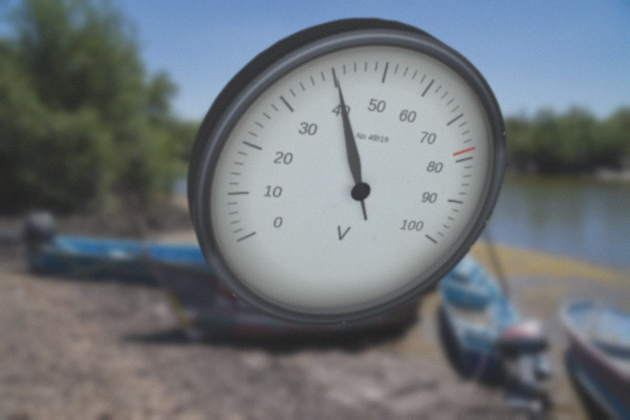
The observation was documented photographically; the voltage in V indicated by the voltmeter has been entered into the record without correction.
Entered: 40 V
